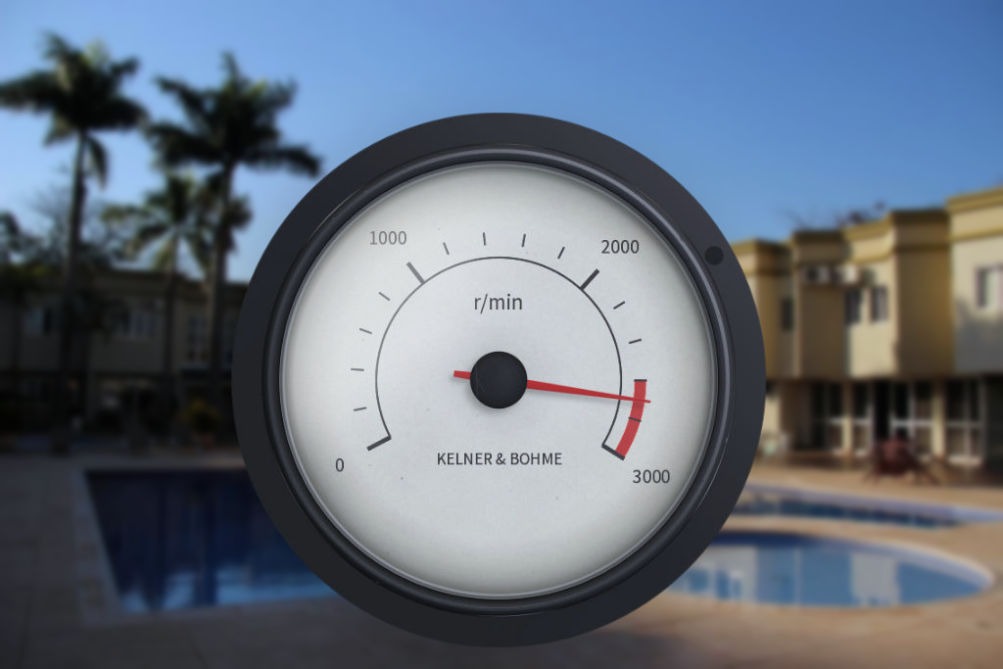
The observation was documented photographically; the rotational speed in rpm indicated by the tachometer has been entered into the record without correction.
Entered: 2700 rpm
